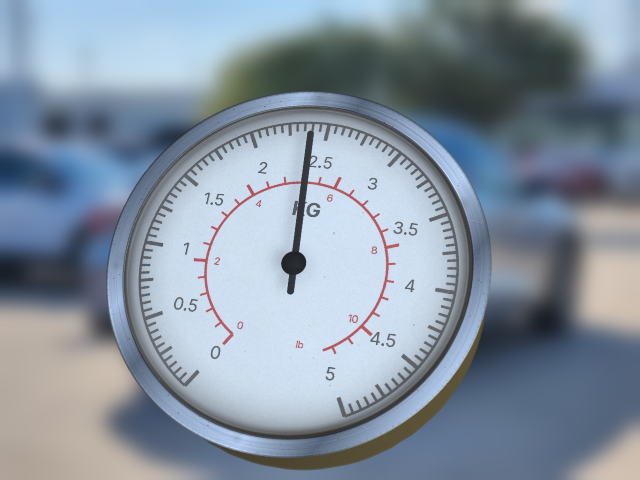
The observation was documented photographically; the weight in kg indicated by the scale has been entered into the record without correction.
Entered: 2.4 kg
